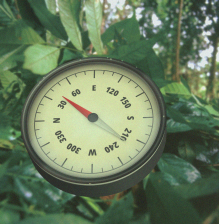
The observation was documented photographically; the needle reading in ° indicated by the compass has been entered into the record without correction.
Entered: 40 °
